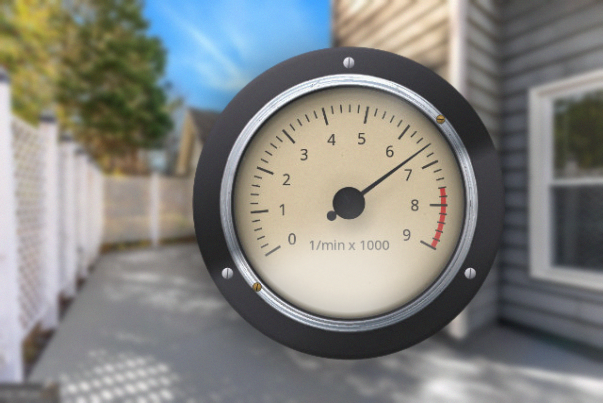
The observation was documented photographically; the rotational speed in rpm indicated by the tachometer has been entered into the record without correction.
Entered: 6600 rpm
